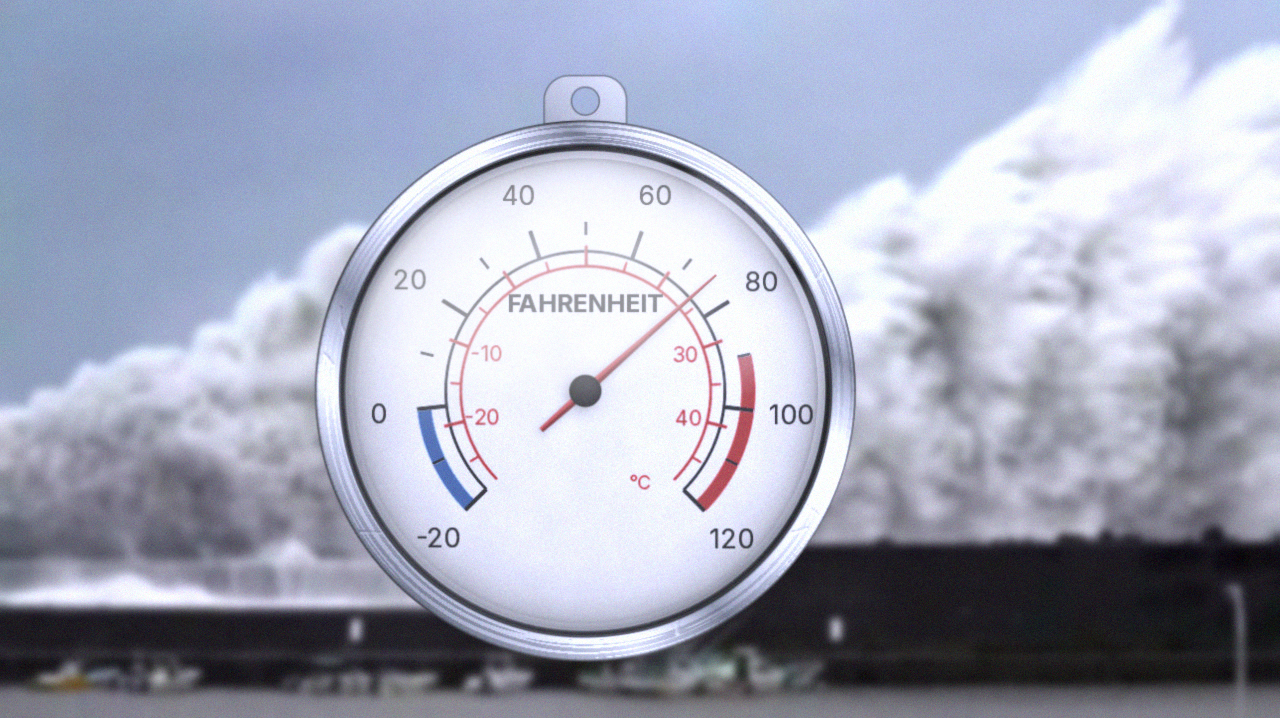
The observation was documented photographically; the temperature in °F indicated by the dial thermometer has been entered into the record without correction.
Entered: 75 °F
